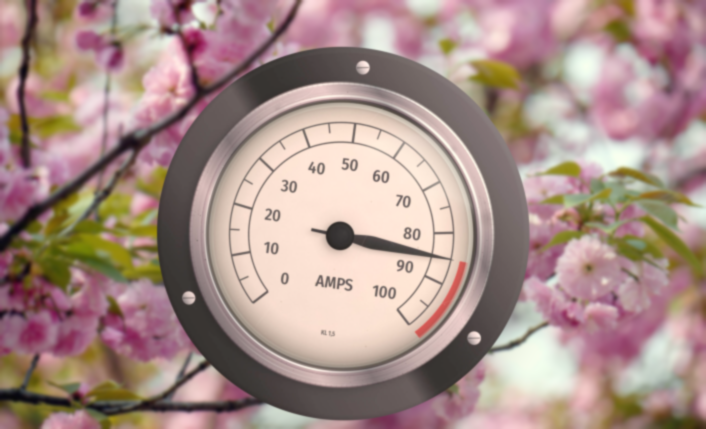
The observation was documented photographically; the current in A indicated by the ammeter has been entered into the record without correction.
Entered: 85 A
